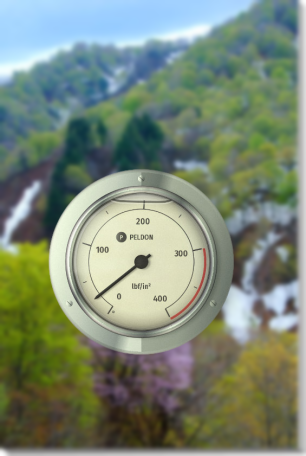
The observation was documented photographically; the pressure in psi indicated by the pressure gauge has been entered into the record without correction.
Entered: 25 psi
